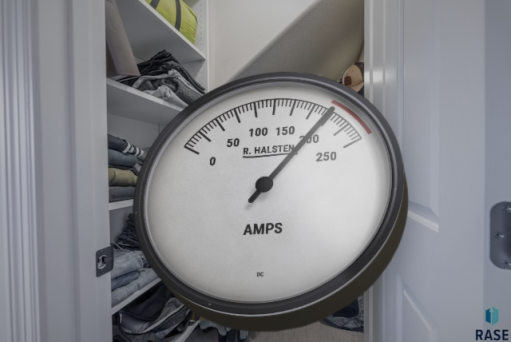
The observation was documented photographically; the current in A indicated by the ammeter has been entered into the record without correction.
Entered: 200 A
